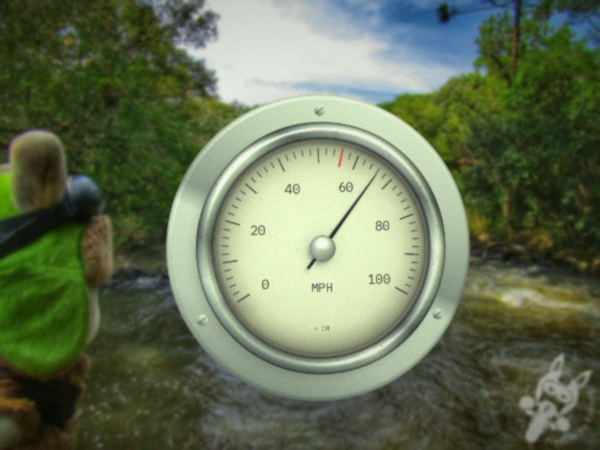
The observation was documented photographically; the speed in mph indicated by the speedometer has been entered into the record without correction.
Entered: 66 mph
